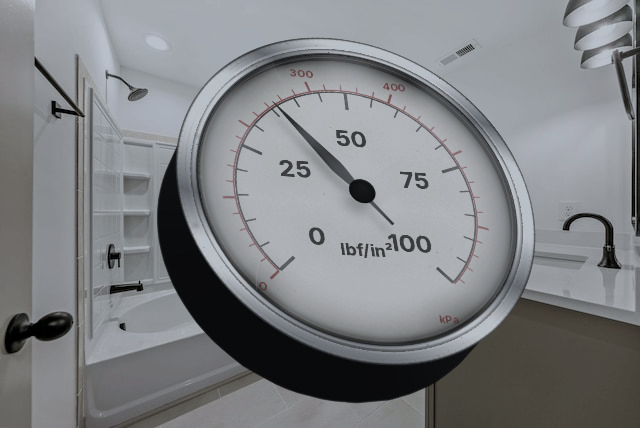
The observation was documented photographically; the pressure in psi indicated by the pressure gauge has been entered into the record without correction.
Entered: 35 psi
